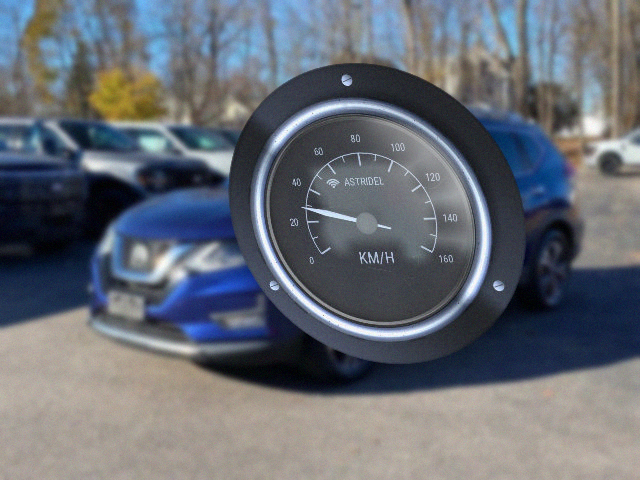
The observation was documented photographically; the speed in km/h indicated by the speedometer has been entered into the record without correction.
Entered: 30 km/h
